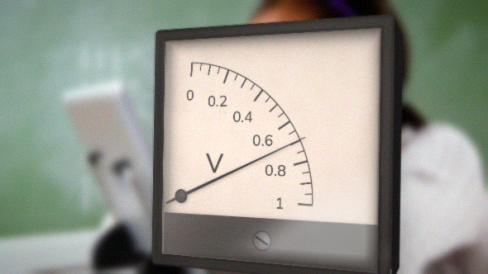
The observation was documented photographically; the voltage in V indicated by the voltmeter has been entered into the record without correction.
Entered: 0.7 V
